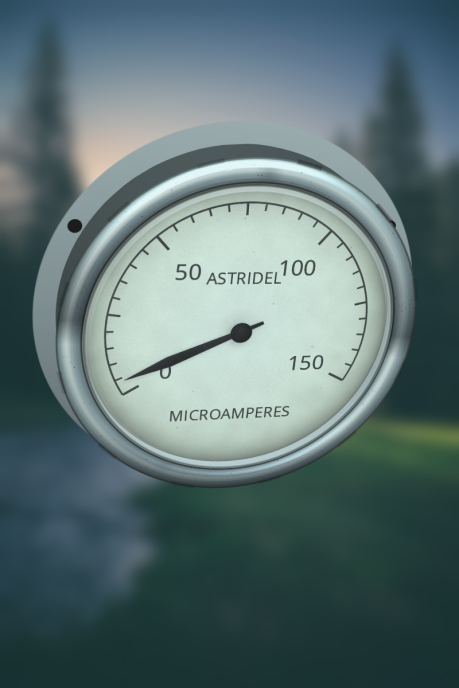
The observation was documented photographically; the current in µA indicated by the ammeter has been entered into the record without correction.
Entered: 5 µA
